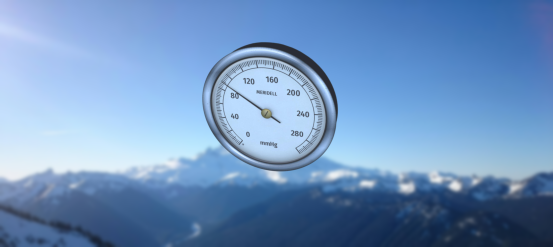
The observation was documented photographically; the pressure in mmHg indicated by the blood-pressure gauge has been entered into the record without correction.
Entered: 90 mmHg
